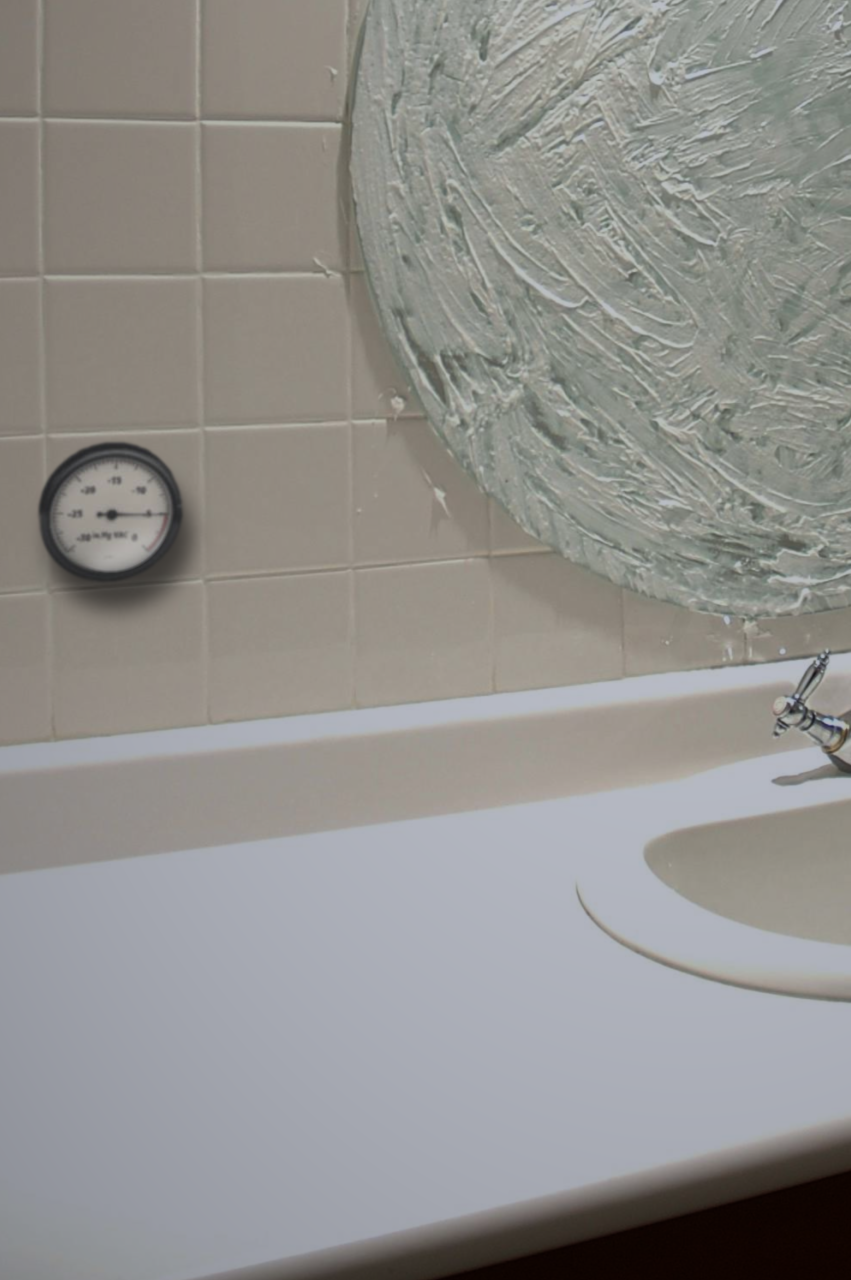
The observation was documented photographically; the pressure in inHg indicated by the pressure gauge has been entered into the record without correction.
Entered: -5 inHg
